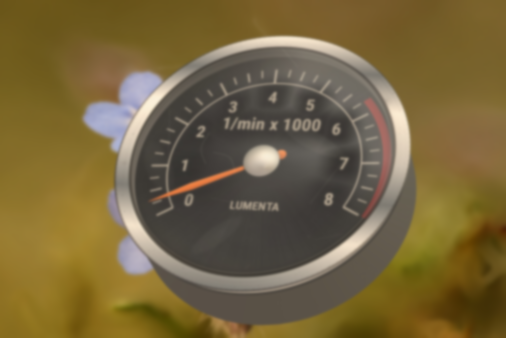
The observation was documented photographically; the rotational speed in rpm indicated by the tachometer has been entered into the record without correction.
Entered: 250 rpm
